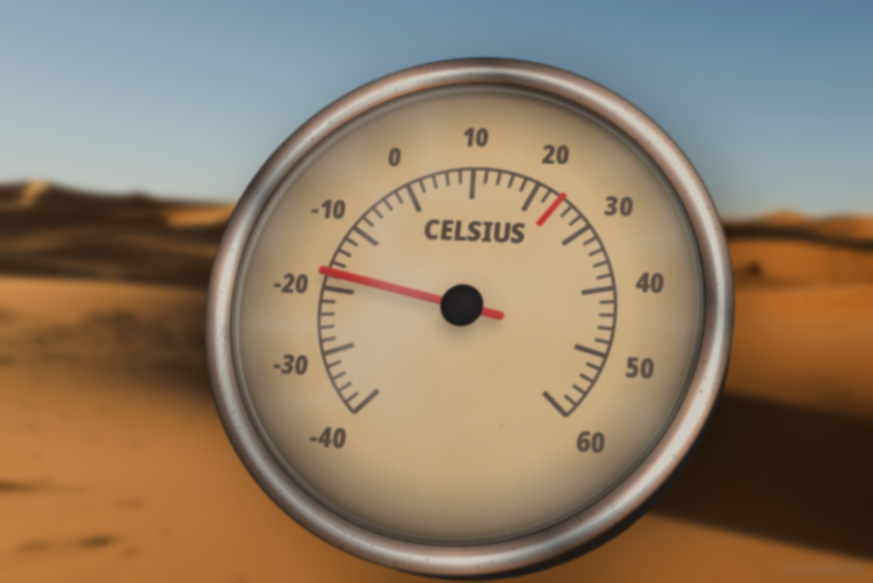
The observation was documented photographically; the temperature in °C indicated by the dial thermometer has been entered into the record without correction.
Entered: -18 °C
